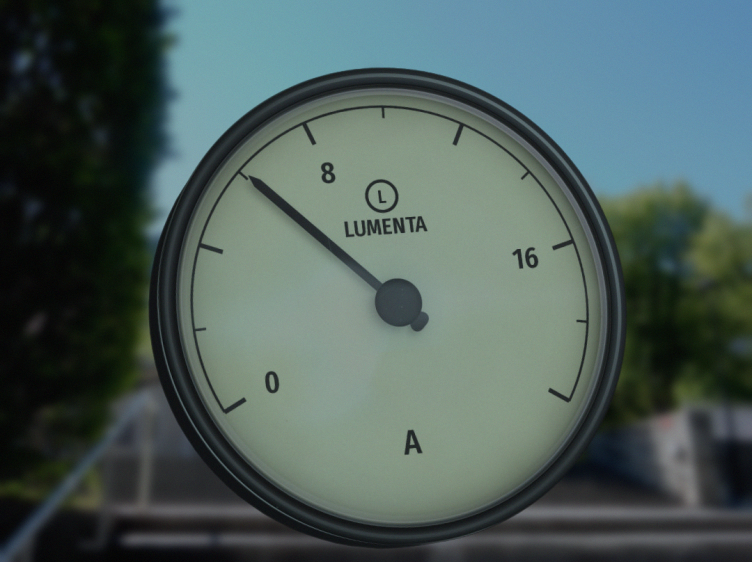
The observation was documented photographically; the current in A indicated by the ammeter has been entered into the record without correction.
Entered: 6 A
